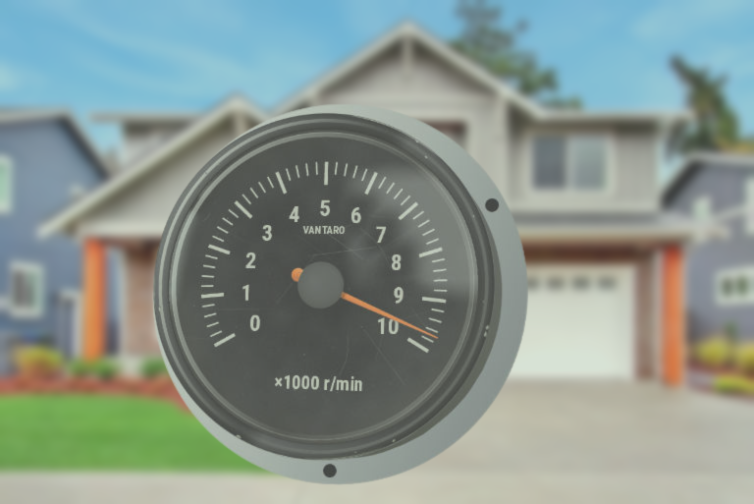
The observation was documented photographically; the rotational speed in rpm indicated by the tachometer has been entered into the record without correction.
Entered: 9700 rpm
